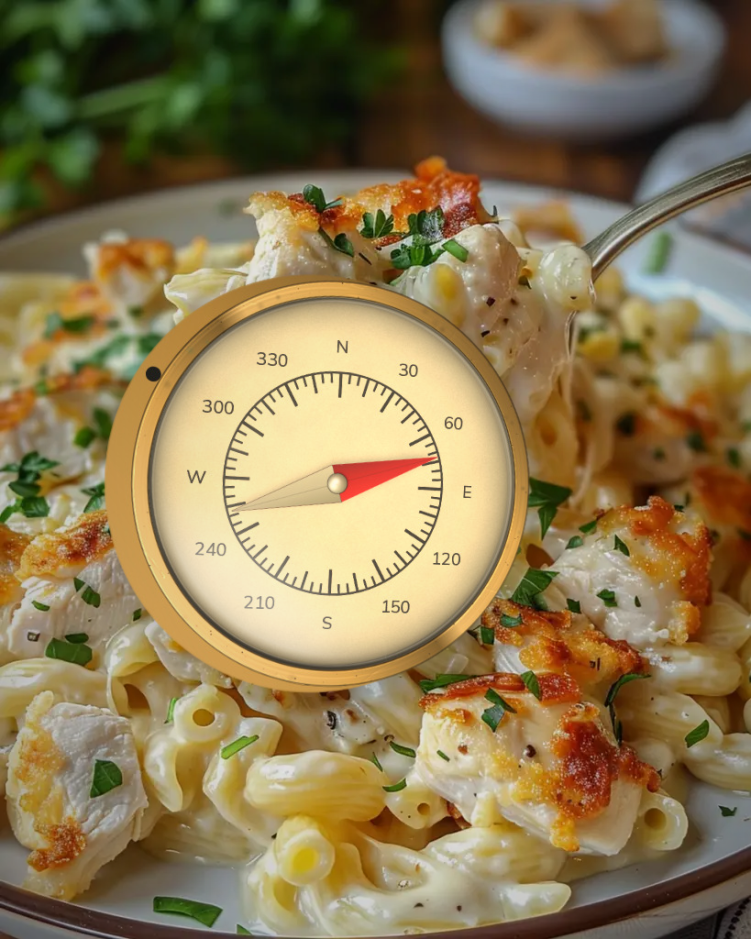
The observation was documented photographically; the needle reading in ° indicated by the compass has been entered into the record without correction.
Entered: 72.5 °
